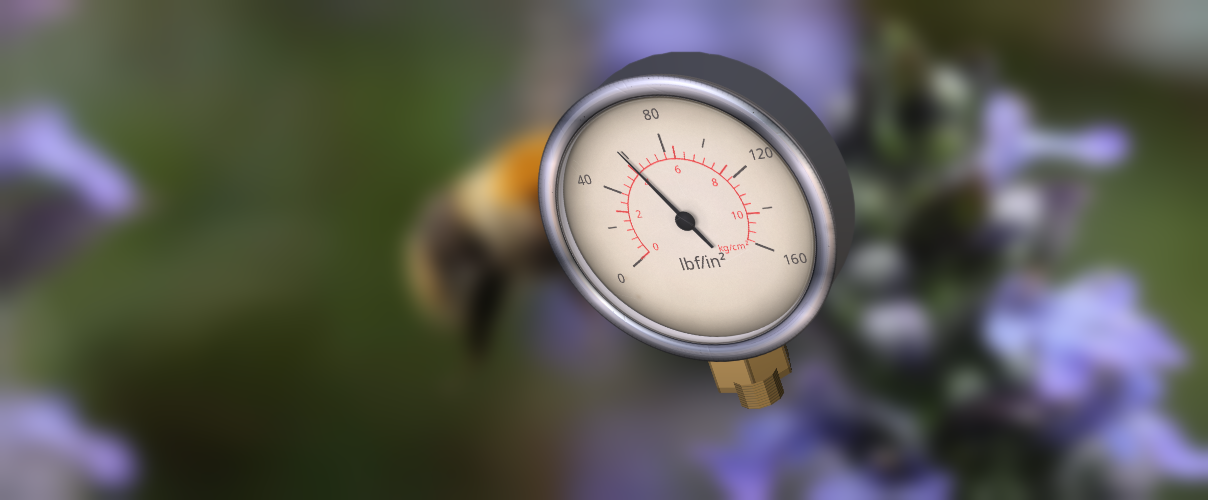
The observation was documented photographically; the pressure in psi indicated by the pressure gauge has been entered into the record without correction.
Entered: 60 psi
